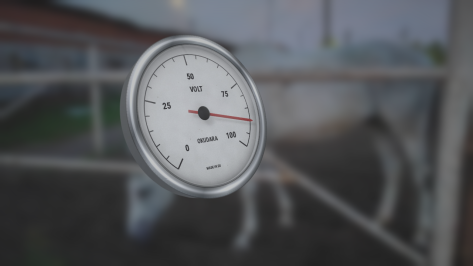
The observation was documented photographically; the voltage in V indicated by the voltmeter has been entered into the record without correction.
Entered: 90 V
